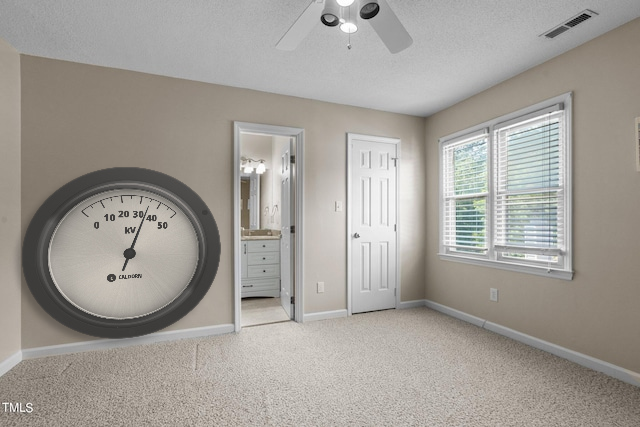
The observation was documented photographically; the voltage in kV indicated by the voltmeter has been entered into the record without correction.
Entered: 35 kV
